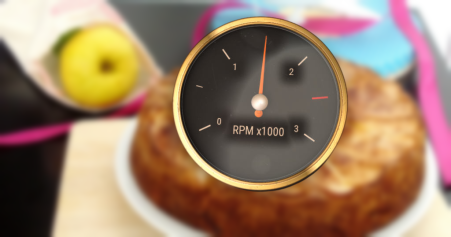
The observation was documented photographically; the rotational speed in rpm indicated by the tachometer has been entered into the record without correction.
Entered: 1500 rpm
